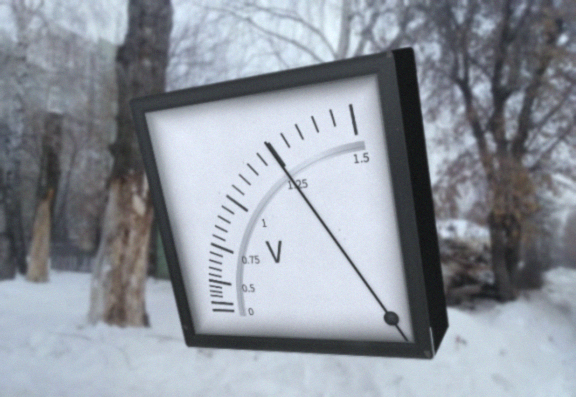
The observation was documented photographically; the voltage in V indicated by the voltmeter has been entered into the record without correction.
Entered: 1.25 V
